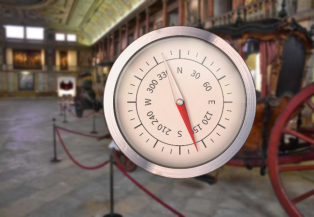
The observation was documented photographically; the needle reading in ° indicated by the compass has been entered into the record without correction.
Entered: 160 °
